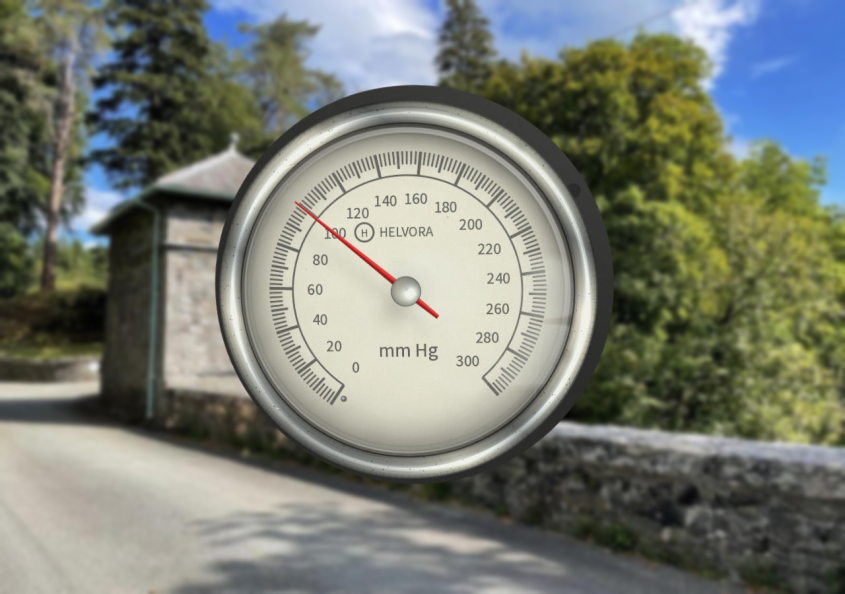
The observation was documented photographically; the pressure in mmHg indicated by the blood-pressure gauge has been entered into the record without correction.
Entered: 100 mmHg
